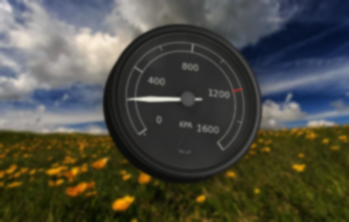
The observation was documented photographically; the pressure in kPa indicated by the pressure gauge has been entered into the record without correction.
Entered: 200 kPa
